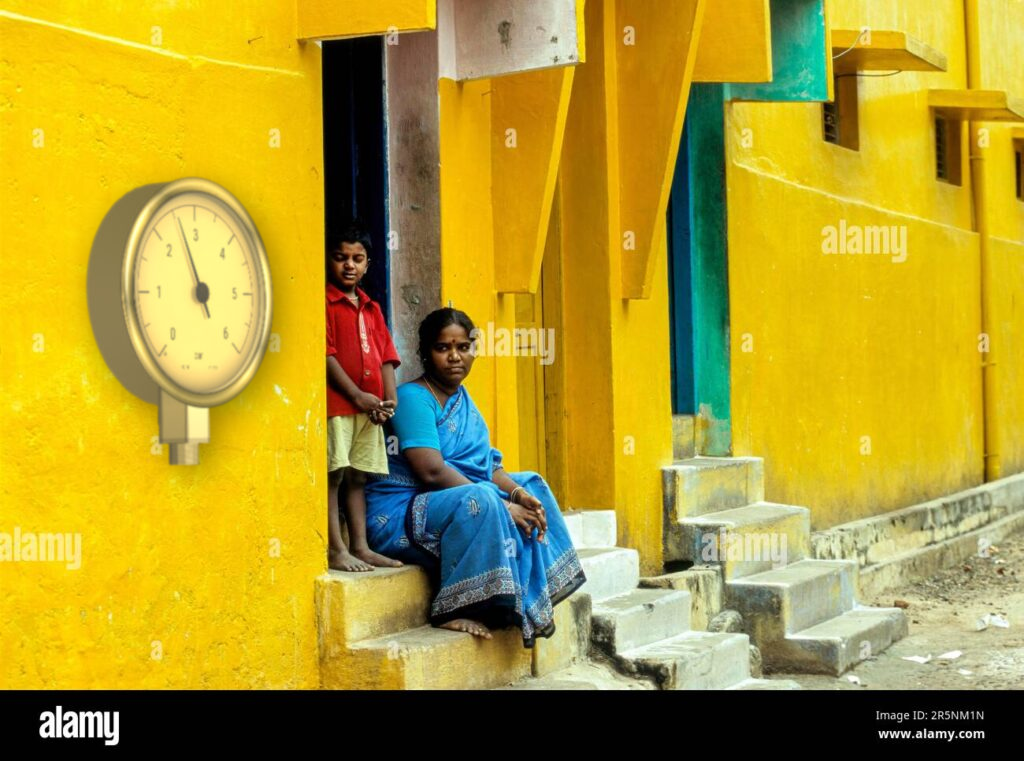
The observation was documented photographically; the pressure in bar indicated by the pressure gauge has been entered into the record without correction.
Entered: 2.5 bar
